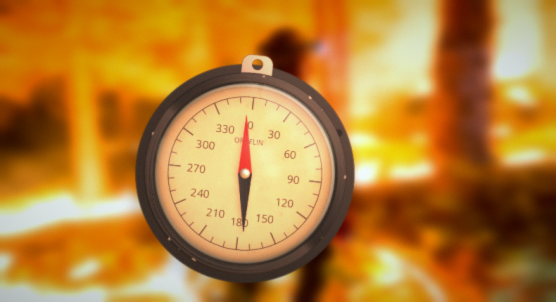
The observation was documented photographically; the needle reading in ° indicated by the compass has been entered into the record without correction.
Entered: 355 °
